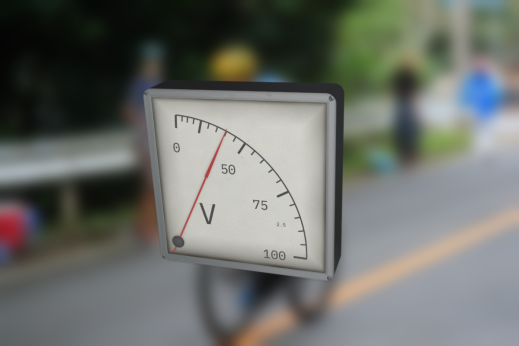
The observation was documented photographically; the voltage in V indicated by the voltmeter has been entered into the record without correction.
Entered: 40 V
